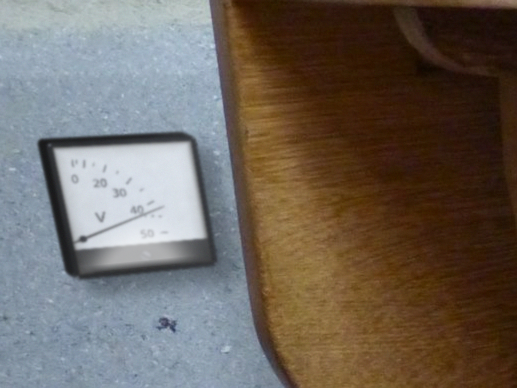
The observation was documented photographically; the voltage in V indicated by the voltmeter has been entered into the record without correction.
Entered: 42.5 V
